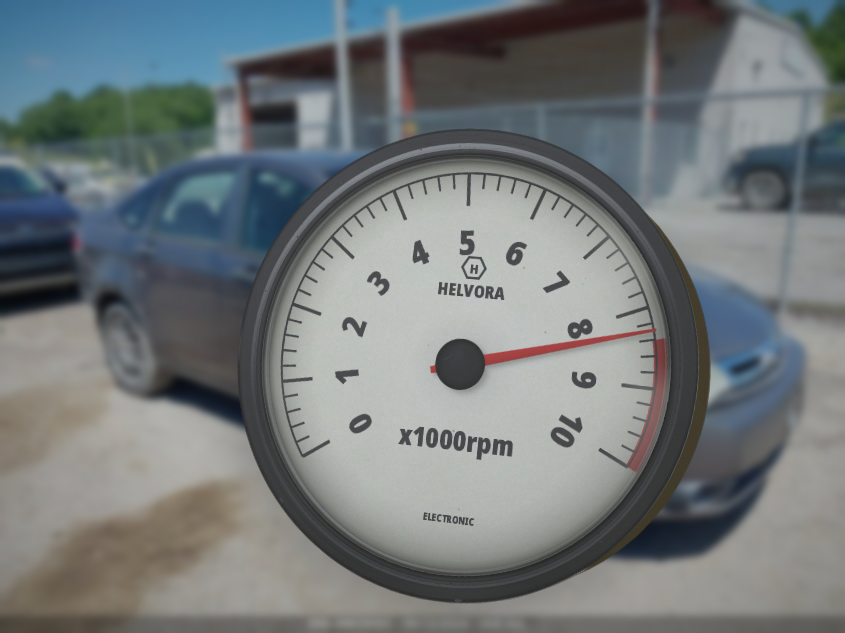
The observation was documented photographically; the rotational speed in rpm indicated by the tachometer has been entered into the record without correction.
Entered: 8300 rpm
